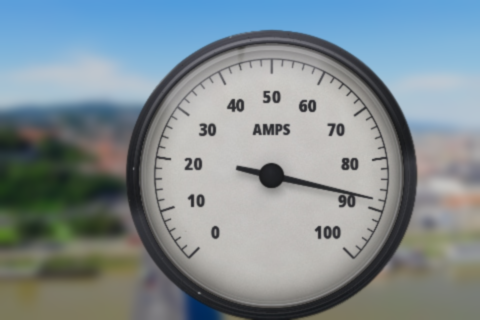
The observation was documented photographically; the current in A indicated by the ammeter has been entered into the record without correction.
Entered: 88 A
